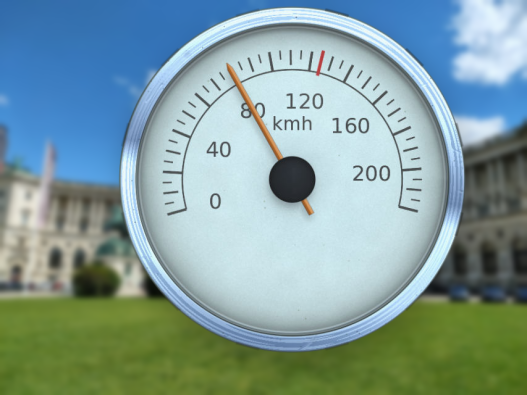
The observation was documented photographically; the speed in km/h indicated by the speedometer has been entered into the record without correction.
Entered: 80 km/h
